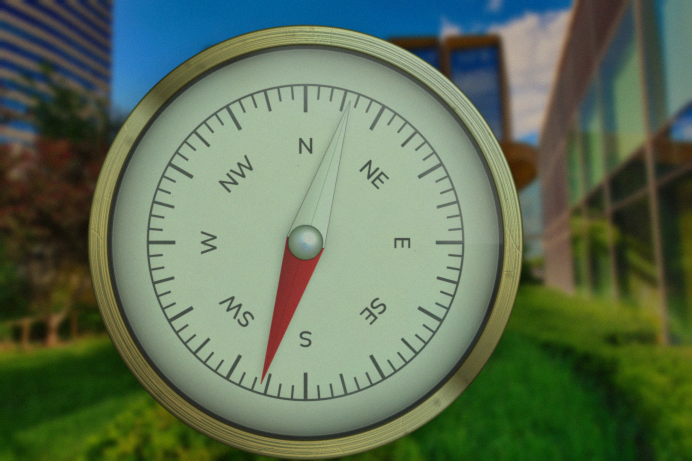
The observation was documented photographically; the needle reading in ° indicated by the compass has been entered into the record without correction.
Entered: 197.5 °
